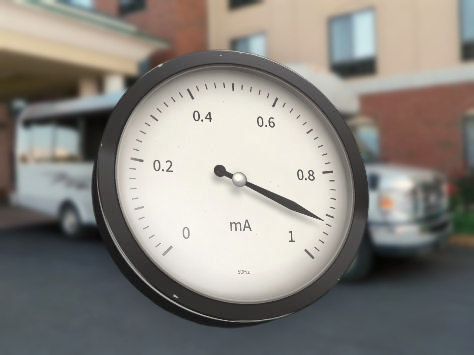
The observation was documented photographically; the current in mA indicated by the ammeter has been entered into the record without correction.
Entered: 0.92 mA
